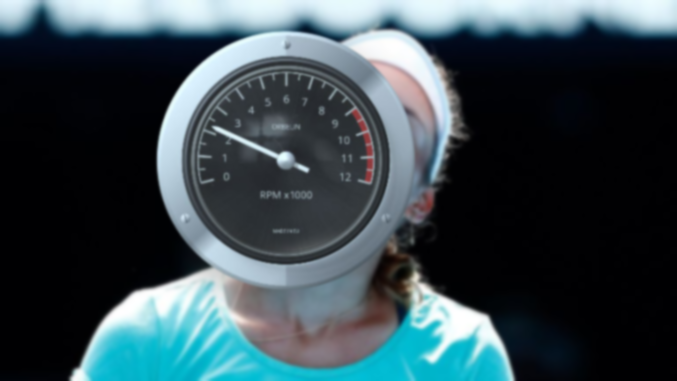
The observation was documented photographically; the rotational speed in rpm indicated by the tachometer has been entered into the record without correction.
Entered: 2250 rpm
